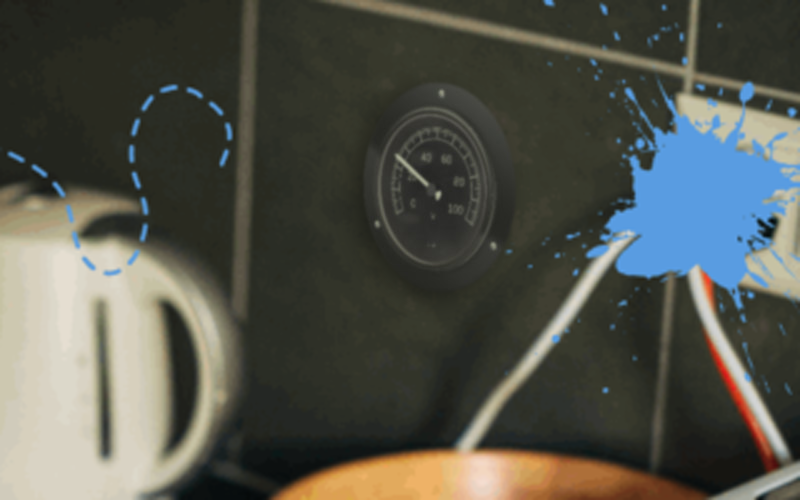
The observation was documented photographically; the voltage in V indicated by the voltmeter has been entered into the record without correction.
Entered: 25 V
